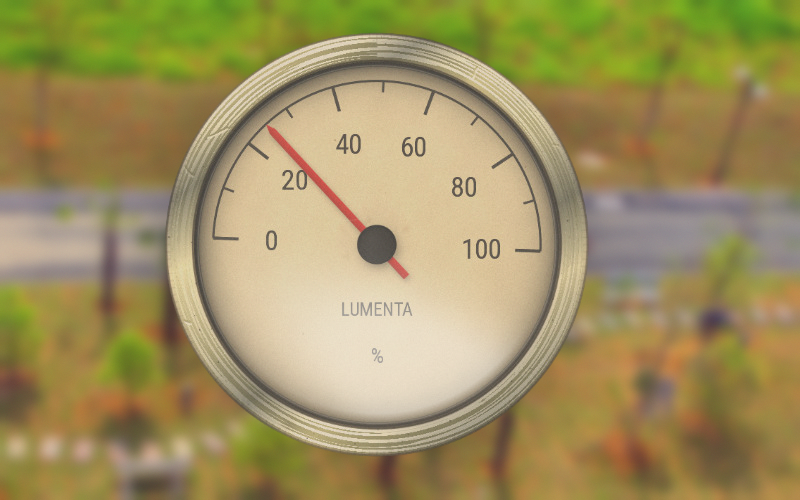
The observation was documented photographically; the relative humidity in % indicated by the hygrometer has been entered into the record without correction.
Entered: 25 %
